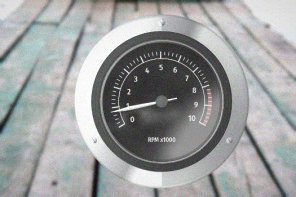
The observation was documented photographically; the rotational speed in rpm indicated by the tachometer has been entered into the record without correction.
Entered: 800 rpm
